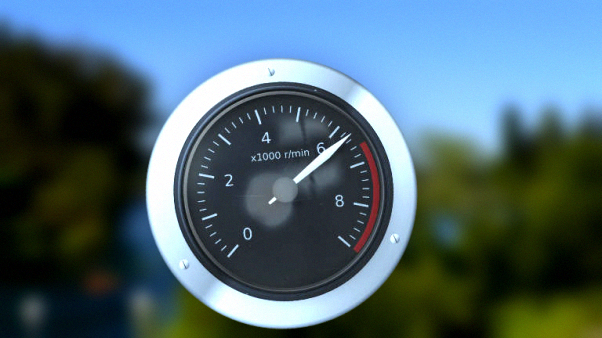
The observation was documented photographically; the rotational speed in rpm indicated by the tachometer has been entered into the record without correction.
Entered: 6300 rpm
